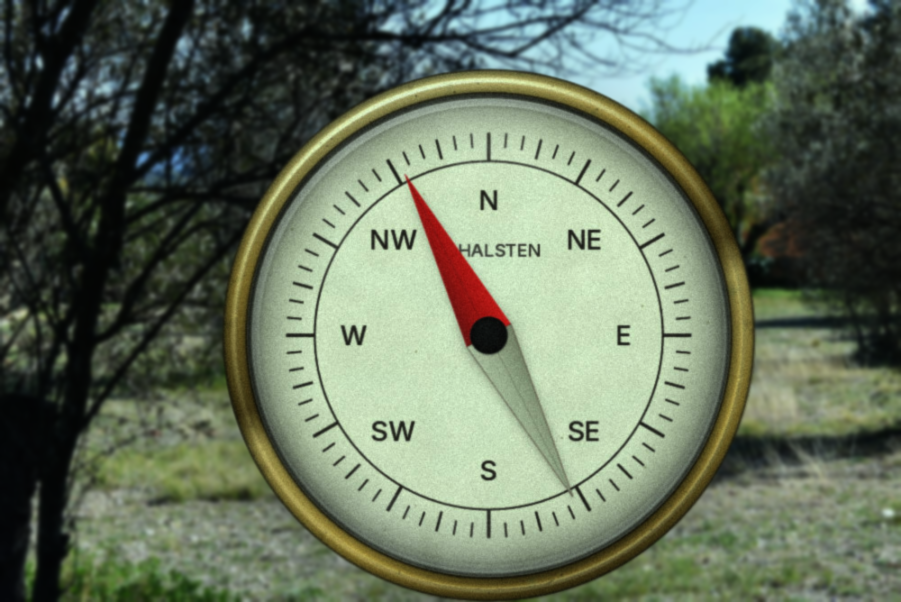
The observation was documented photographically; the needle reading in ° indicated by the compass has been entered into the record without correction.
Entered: 332.5 °
